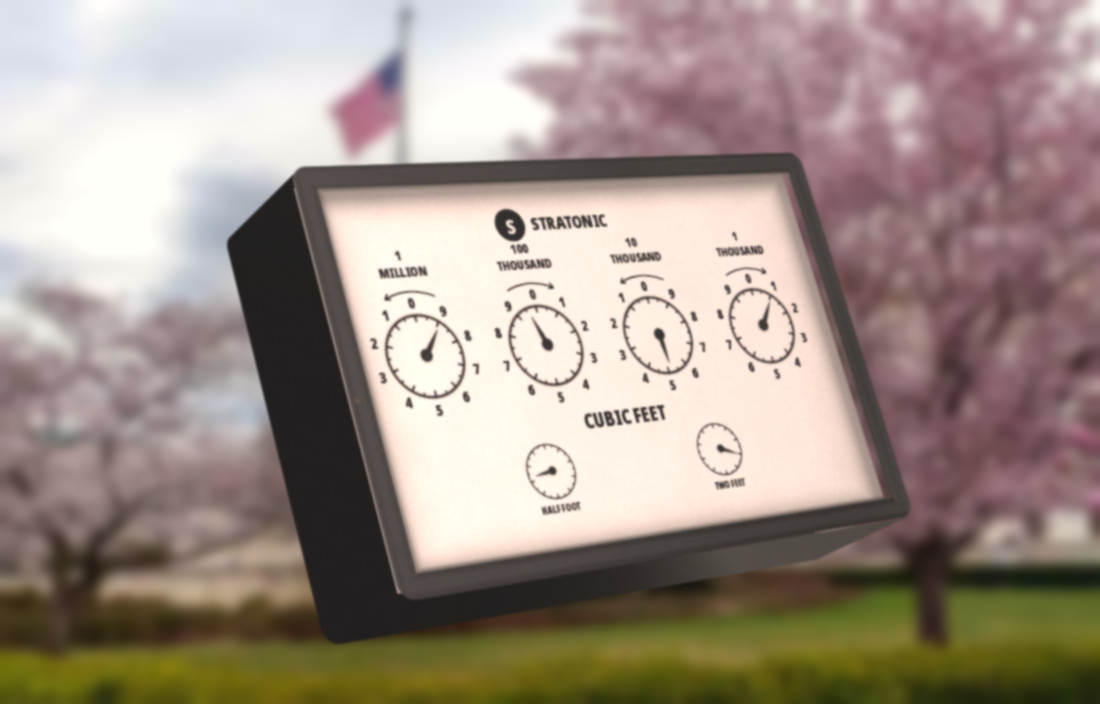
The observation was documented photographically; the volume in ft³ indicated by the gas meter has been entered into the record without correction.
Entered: 895100 ft³
